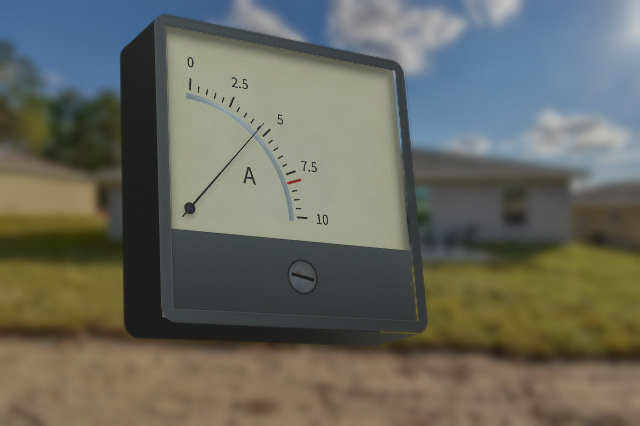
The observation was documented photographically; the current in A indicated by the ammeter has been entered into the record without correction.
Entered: 4.5 A
